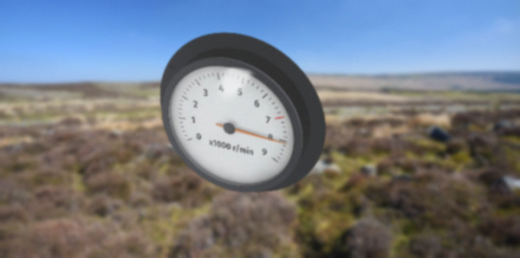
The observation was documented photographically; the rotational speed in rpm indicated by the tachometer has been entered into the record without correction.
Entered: 8000 rpm
